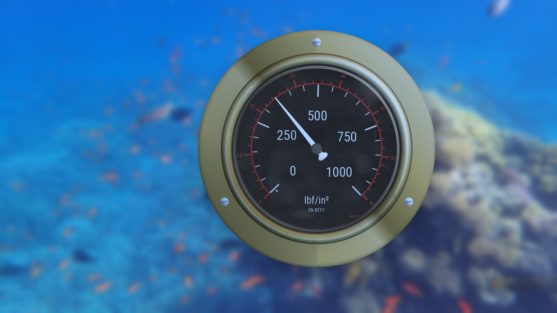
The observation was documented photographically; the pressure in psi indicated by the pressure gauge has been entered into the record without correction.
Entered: 350 psi
